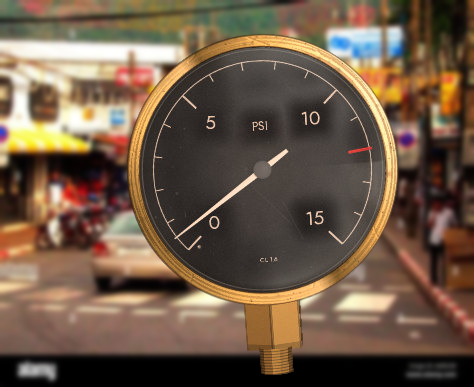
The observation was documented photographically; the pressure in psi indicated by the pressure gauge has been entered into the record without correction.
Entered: 0.5 psi
